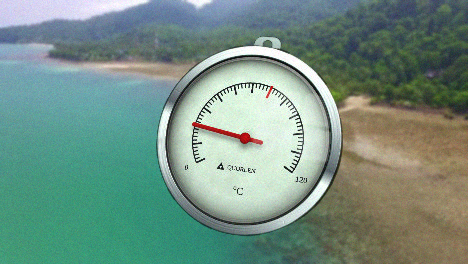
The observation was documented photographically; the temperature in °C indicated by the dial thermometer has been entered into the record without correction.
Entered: 20 °C
